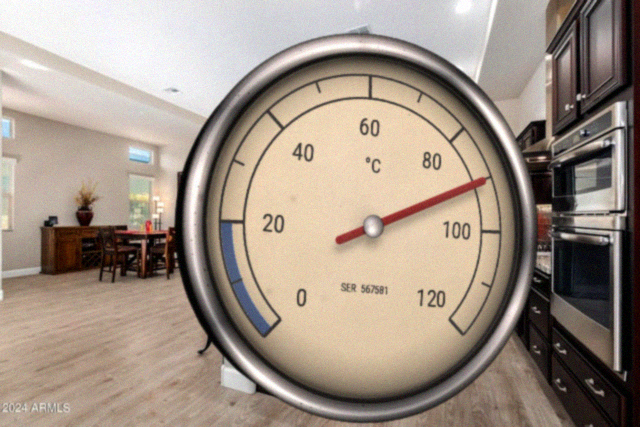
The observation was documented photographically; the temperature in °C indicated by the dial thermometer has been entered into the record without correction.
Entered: 90 °C
